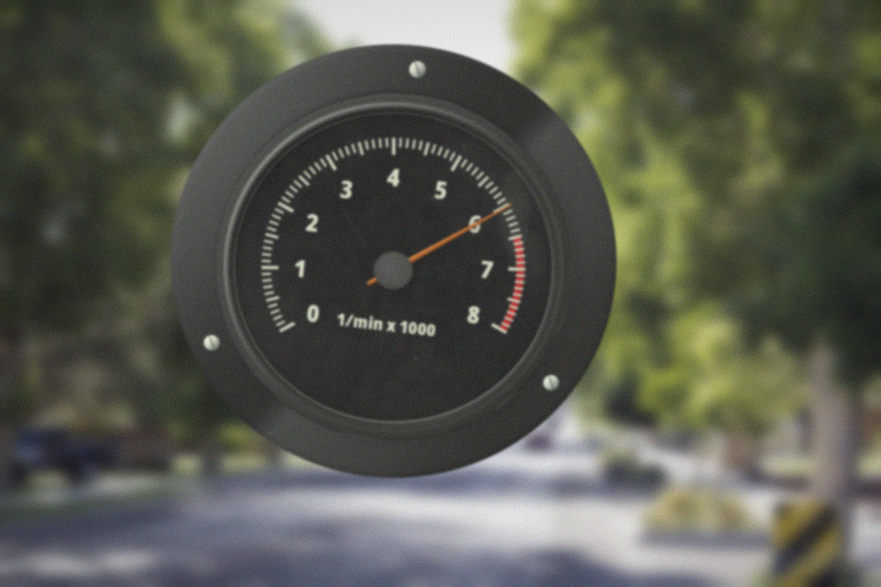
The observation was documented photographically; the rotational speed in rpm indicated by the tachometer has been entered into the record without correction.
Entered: 6000 rpm
